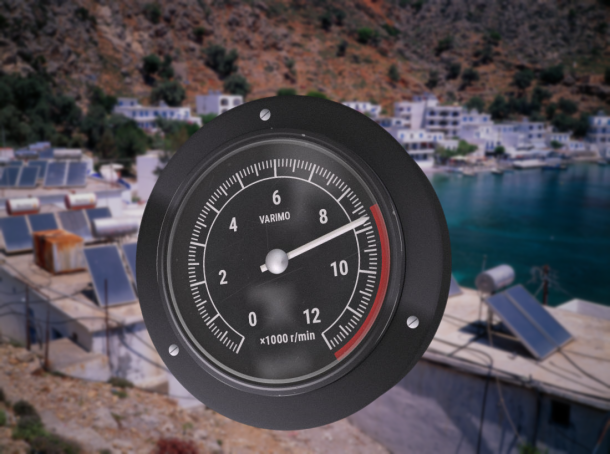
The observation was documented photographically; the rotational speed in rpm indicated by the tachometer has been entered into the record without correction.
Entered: 8800 rpm
